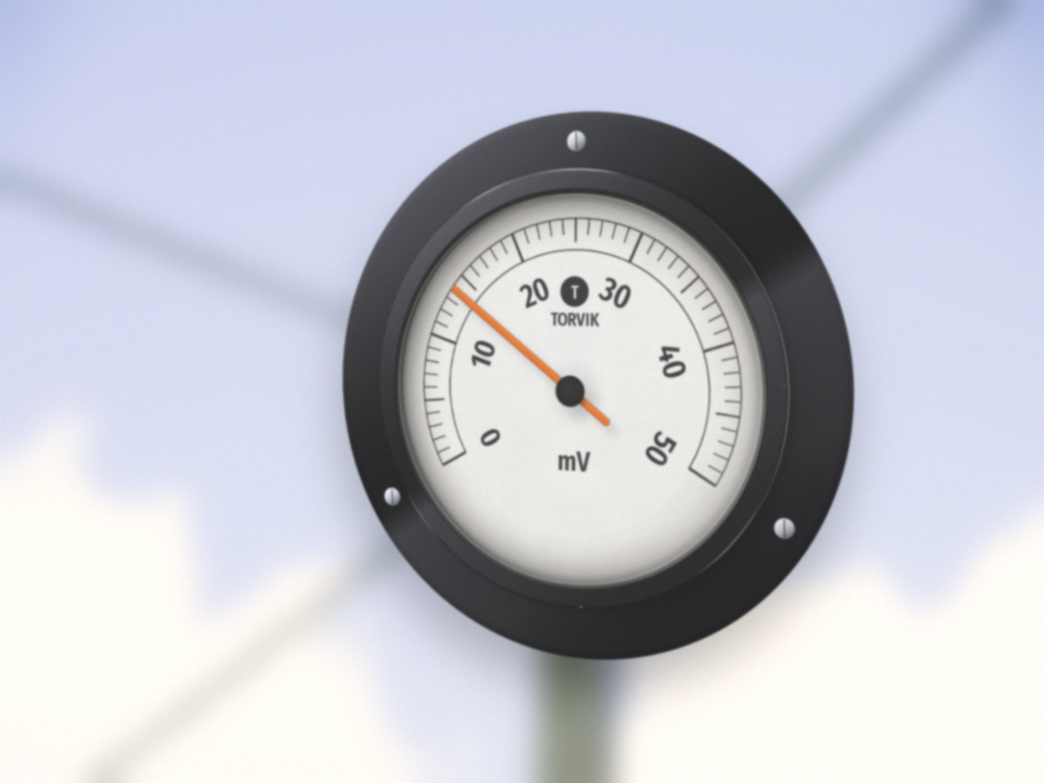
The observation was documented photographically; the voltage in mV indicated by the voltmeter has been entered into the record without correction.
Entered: 14 mV
